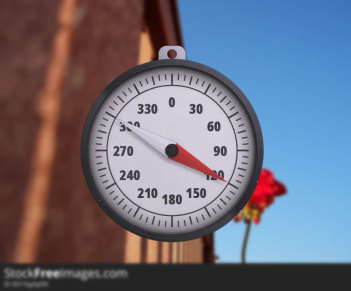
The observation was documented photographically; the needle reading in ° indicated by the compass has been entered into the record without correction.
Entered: 120 °
